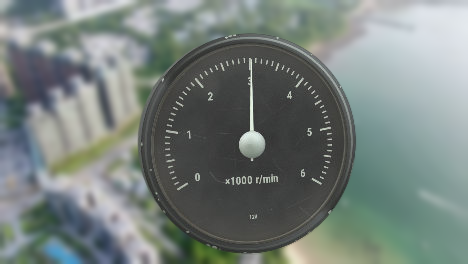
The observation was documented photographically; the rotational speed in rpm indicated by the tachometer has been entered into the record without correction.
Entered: 3000 rpm
